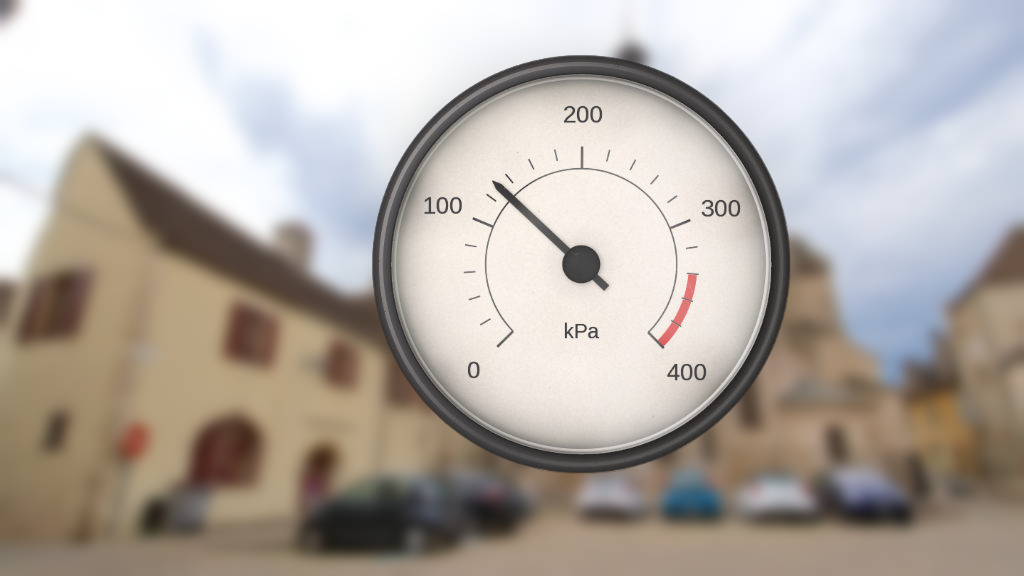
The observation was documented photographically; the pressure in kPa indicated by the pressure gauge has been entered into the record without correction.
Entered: 130 kPa
